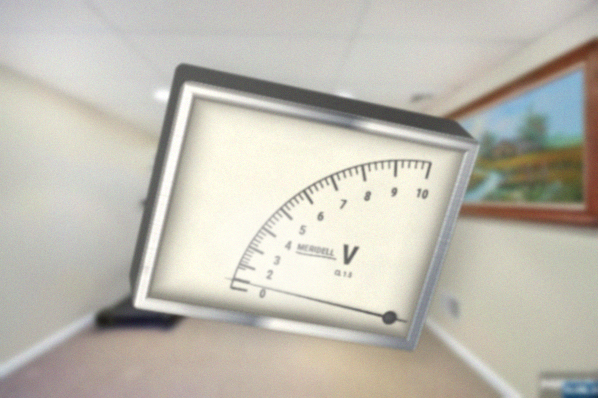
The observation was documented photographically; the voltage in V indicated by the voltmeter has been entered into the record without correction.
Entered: 1 V
